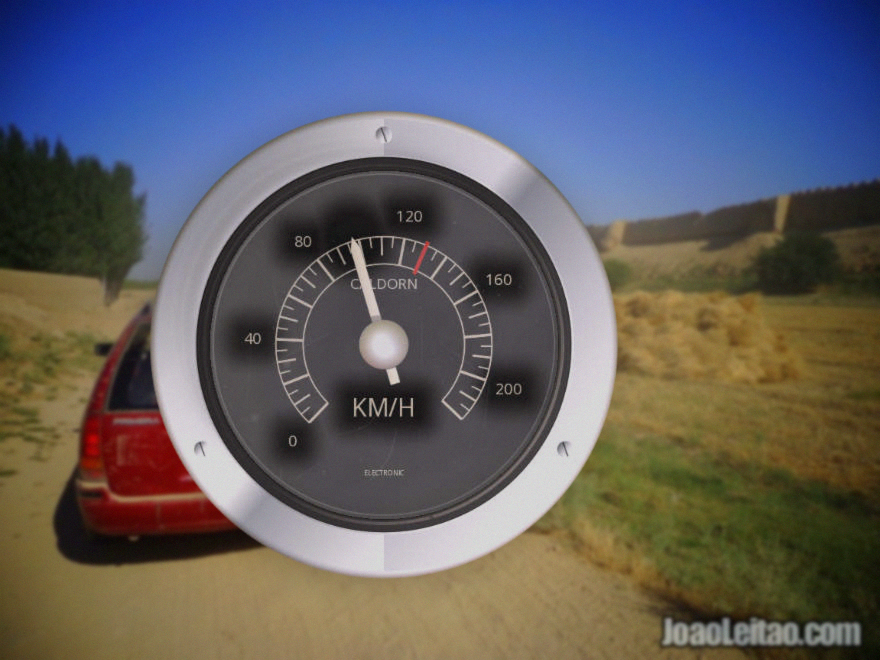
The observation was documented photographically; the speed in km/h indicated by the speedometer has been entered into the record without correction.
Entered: 97.5 km/h
